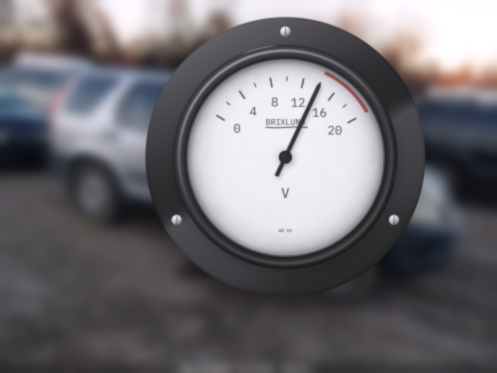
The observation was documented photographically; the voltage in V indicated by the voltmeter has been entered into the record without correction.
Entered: 14 V
